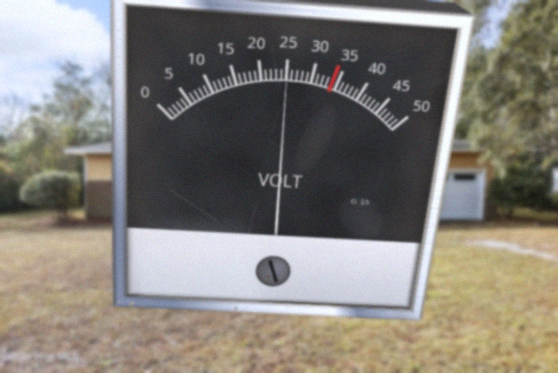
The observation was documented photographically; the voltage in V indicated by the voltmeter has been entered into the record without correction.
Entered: 25 V
